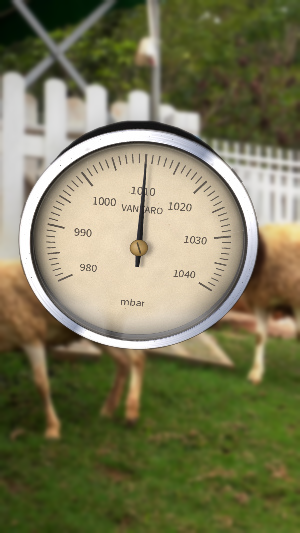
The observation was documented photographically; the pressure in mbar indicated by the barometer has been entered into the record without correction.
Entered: 1010 mbar
